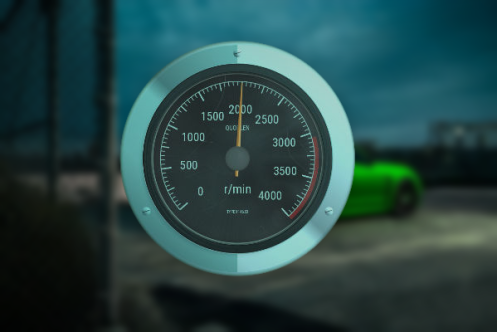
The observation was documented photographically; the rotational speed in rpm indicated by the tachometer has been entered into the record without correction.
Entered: 2000 rpm
